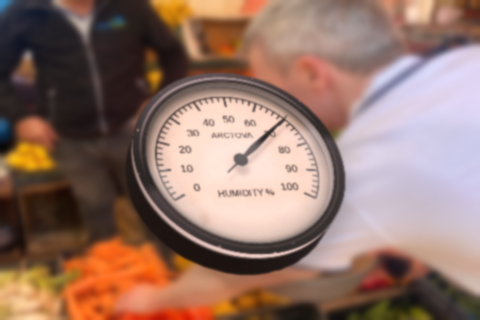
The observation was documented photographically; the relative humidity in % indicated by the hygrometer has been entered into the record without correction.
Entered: 70 %
